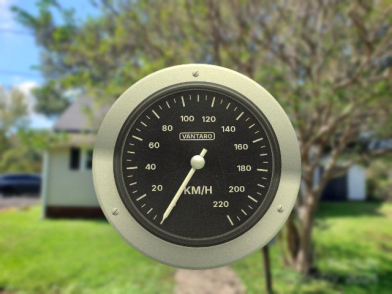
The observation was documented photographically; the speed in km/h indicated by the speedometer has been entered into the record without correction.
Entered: 0 km/h
